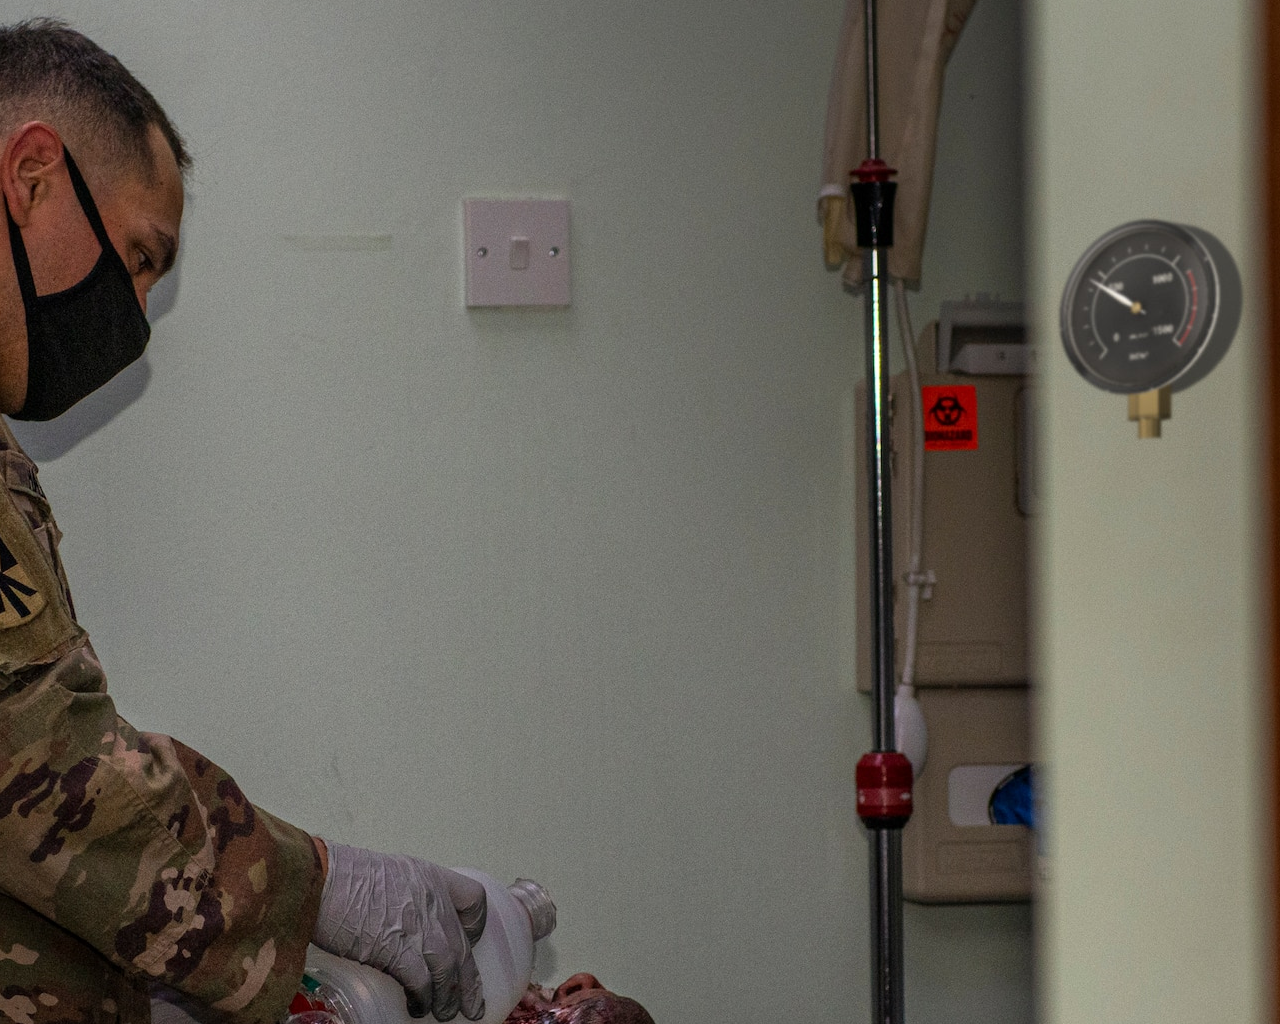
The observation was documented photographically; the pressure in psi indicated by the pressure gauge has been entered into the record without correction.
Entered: 450 psi
